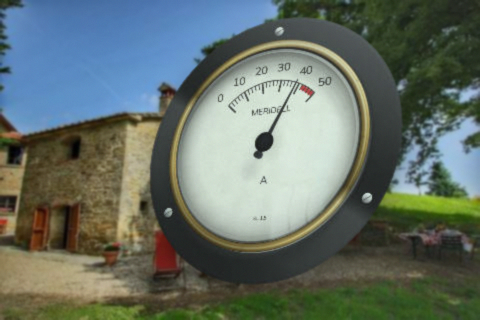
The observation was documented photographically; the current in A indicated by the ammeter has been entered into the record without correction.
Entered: 40 A
